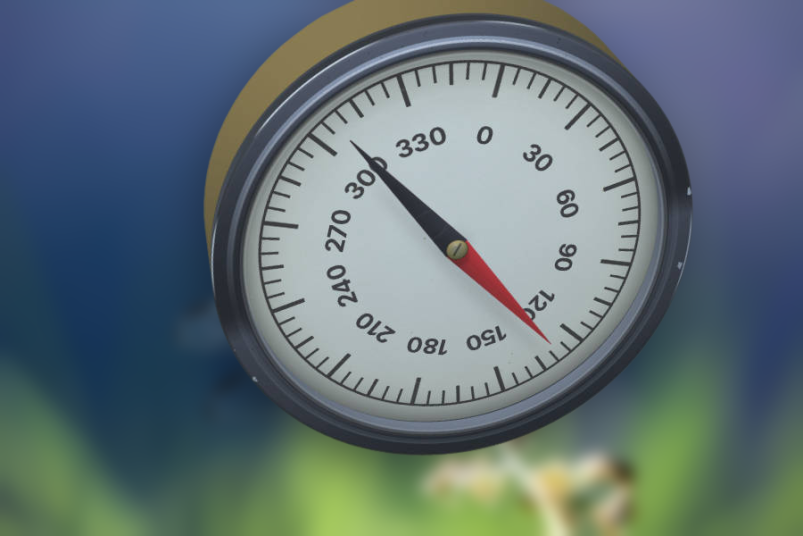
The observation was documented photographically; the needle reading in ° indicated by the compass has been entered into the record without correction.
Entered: 127.5 °
